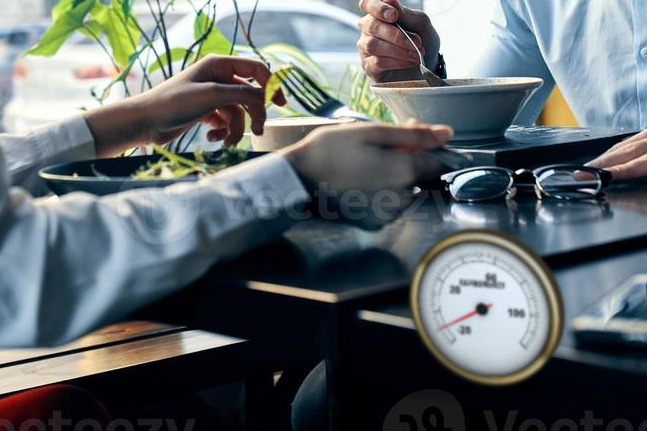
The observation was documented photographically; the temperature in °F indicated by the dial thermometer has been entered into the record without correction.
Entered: -10 °F
